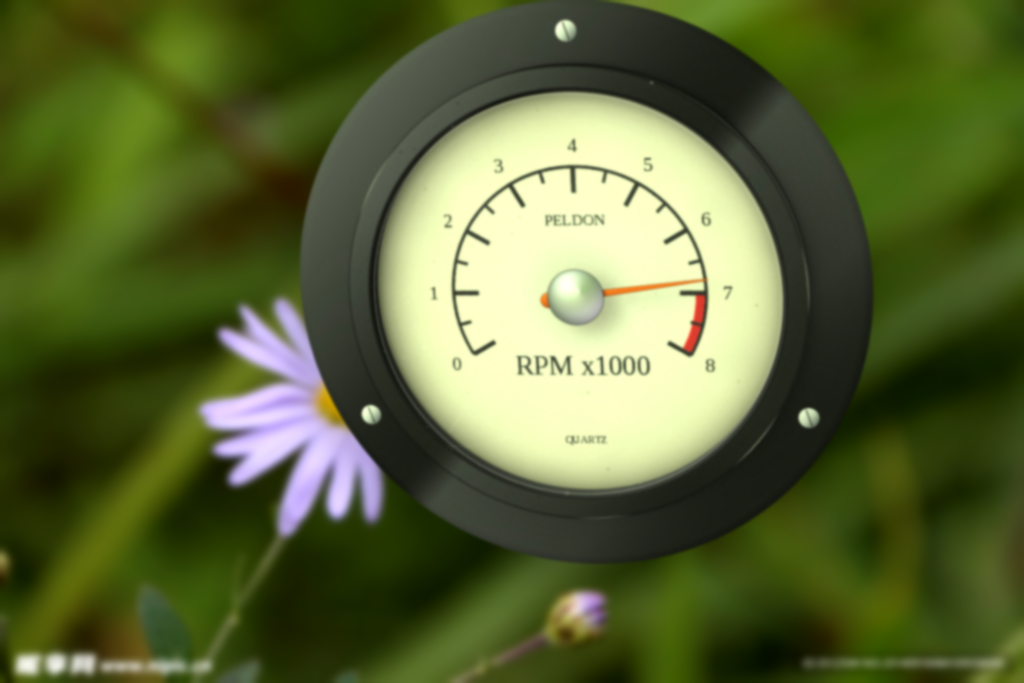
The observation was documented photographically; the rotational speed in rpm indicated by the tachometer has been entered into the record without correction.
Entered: 6750 rpm
